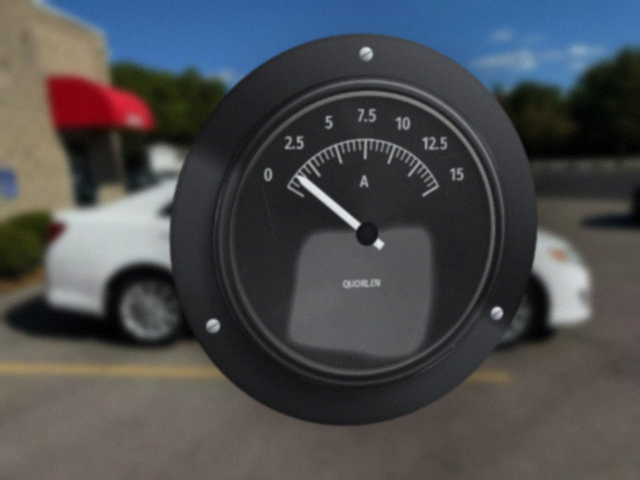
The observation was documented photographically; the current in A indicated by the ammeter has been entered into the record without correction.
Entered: 1 A
